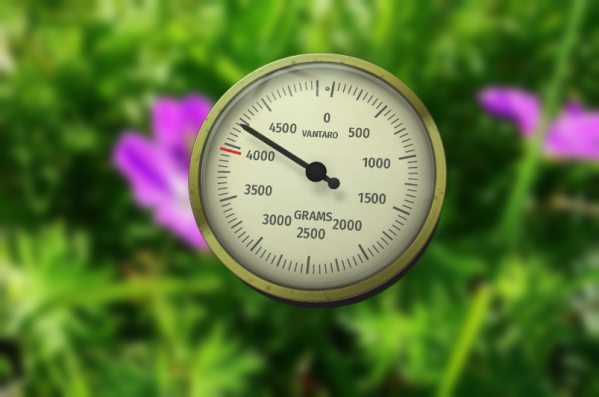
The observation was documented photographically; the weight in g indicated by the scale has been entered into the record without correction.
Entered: 4200 g
